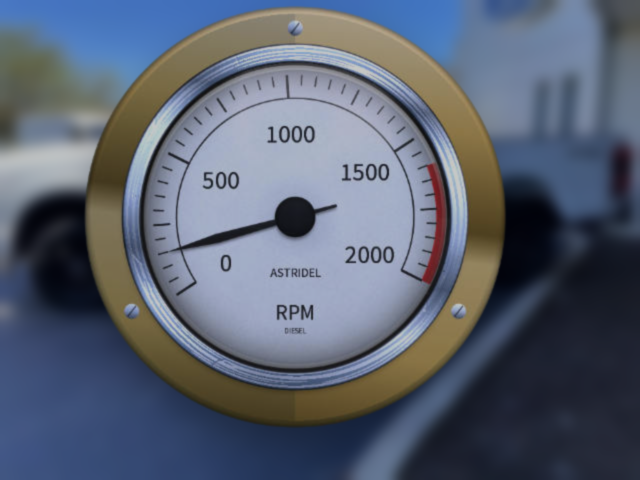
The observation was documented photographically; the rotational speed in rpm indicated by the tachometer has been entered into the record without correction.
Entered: 150 rpm
